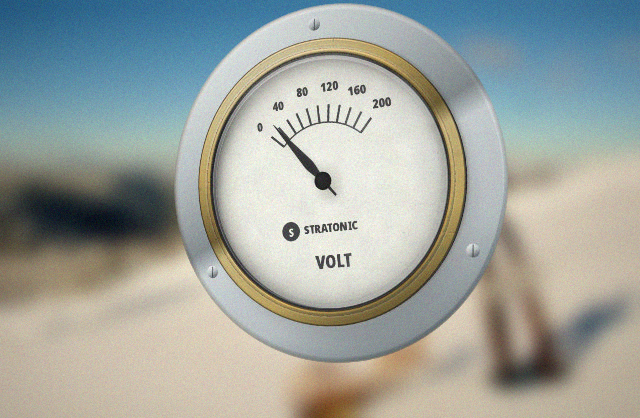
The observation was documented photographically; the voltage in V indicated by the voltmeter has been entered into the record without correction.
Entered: 20 V
